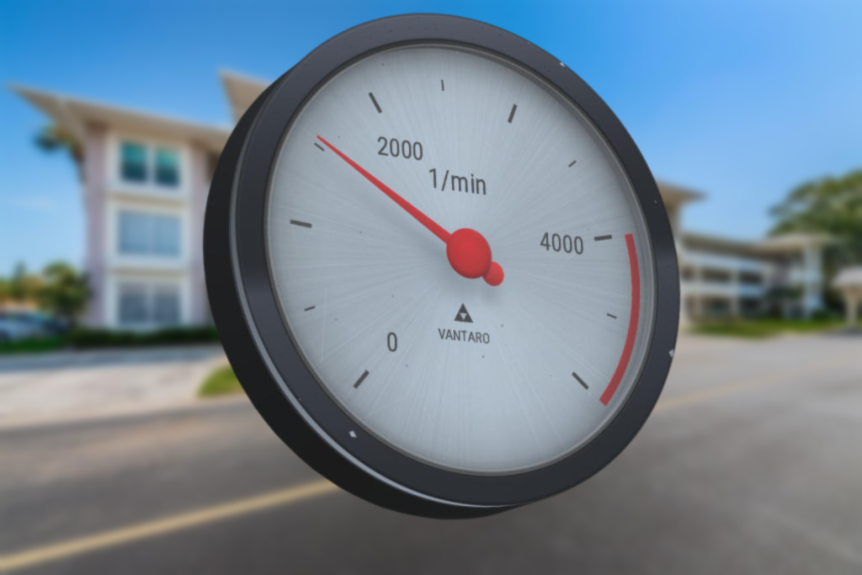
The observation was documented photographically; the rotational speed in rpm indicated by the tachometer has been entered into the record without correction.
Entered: 1500 rpm
